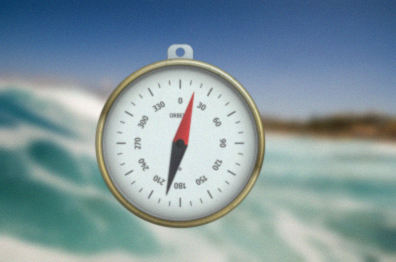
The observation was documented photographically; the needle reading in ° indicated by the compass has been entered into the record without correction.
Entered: 15 °
